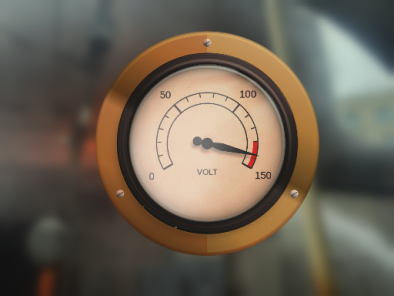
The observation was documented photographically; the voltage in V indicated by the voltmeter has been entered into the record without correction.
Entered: 140 V
